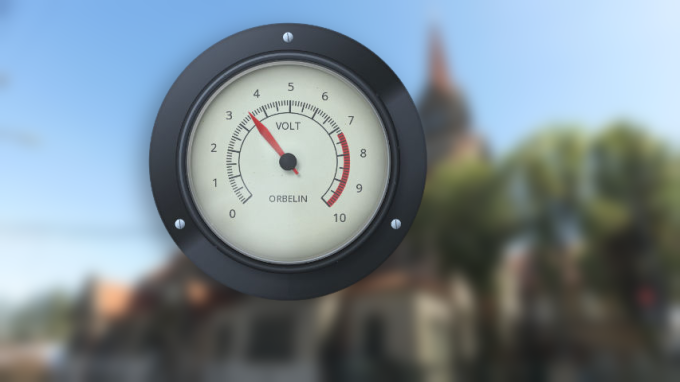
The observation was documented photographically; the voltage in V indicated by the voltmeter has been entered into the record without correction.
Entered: 3.5 V
